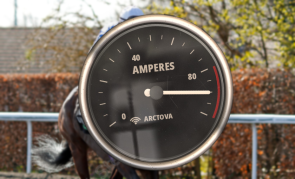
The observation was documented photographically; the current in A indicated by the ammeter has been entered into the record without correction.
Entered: 90 A
